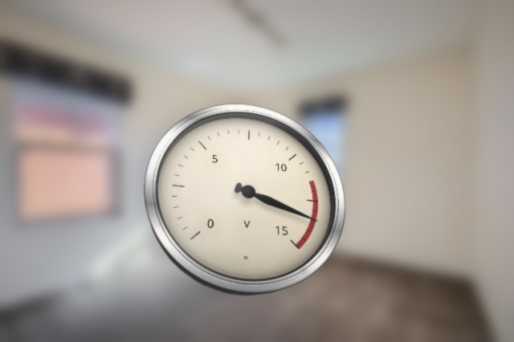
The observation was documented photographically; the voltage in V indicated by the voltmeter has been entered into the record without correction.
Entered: 13.5 V
